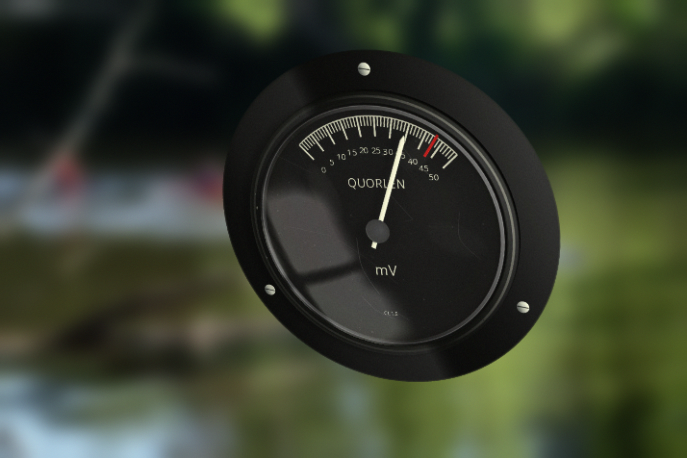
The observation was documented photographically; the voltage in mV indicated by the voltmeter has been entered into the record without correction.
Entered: 35 mV
